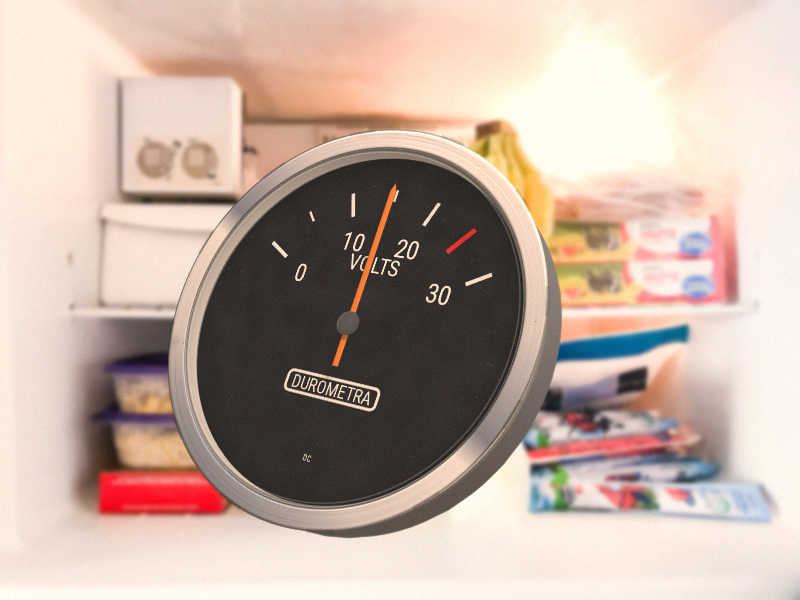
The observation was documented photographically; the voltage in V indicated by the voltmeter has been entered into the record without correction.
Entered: 15 V
